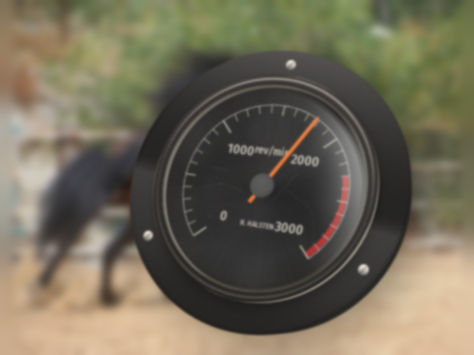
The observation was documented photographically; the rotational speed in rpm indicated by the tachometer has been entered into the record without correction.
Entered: 1800 rpm
